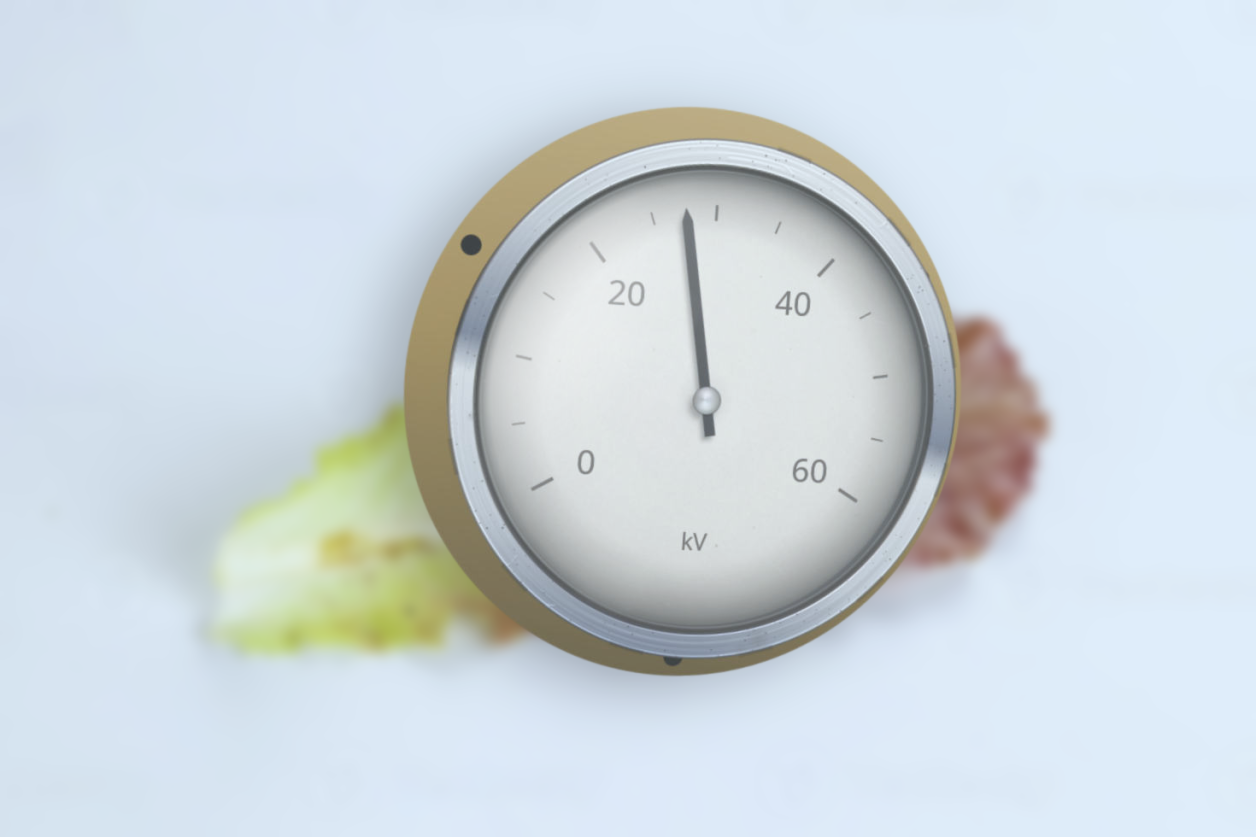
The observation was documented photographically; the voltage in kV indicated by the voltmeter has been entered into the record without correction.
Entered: 27.5 kV
